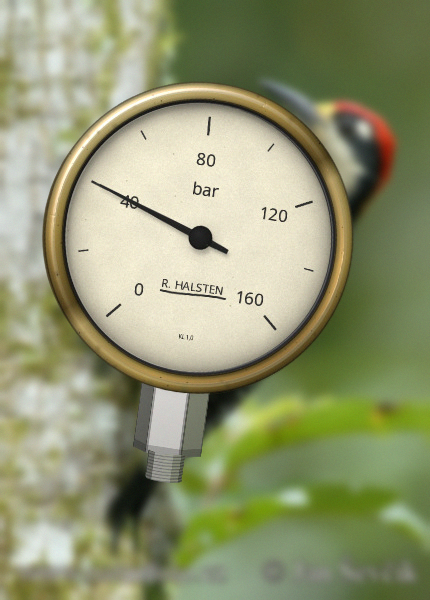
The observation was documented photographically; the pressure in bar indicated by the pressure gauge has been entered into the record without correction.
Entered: 40 bar
